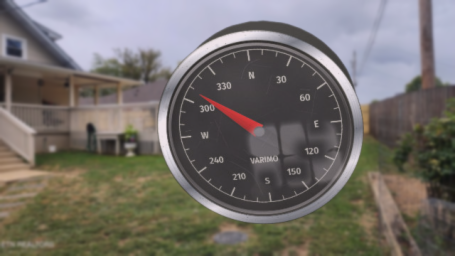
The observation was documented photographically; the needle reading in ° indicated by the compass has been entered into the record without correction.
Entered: 310 °
